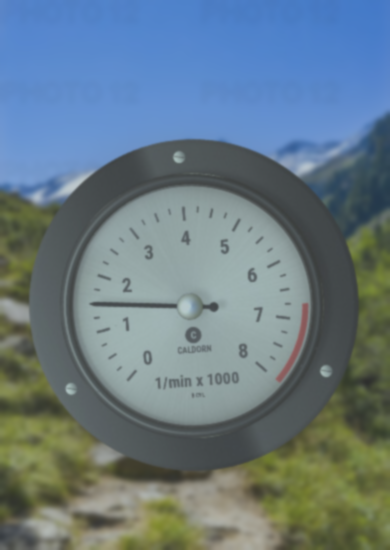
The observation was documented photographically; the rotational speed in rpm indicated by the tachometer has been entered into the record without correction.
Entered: 1500 rpm
